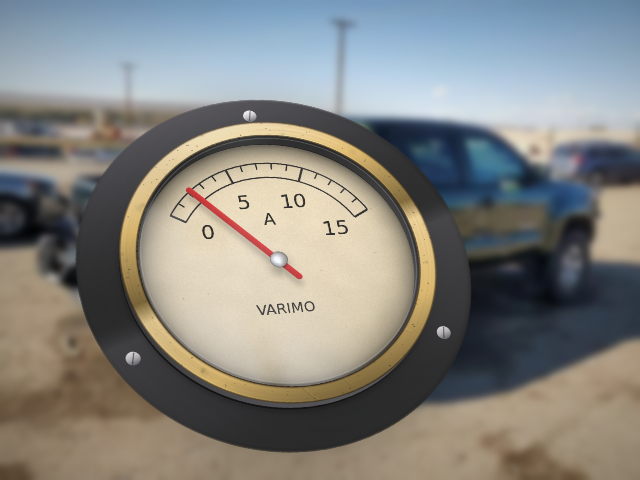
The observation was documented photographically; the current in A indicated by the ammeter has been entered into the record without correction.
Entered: 2 A
